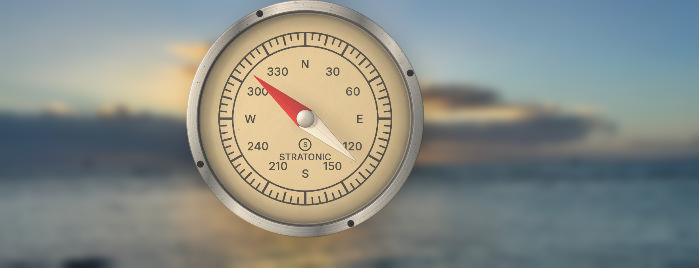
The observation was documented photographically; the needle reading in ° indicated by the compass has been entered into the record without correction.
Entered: 310 °
